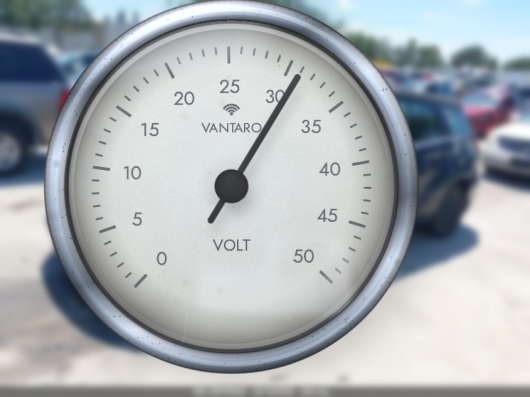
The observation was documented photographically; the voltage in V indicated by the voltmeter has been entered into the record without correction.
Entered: 31 V
